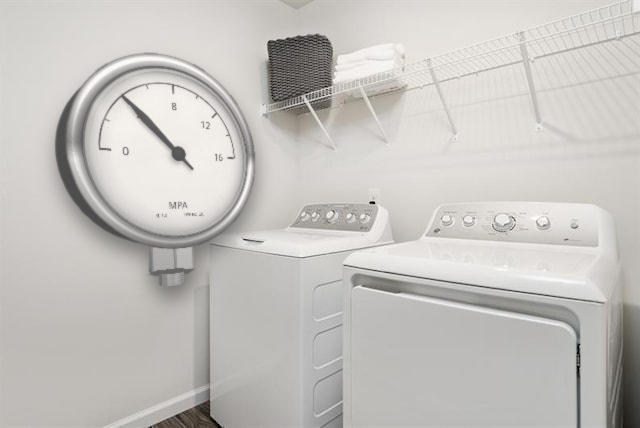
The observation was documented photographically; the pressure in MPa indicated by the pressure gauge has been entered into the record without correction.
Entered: 4 MPa
